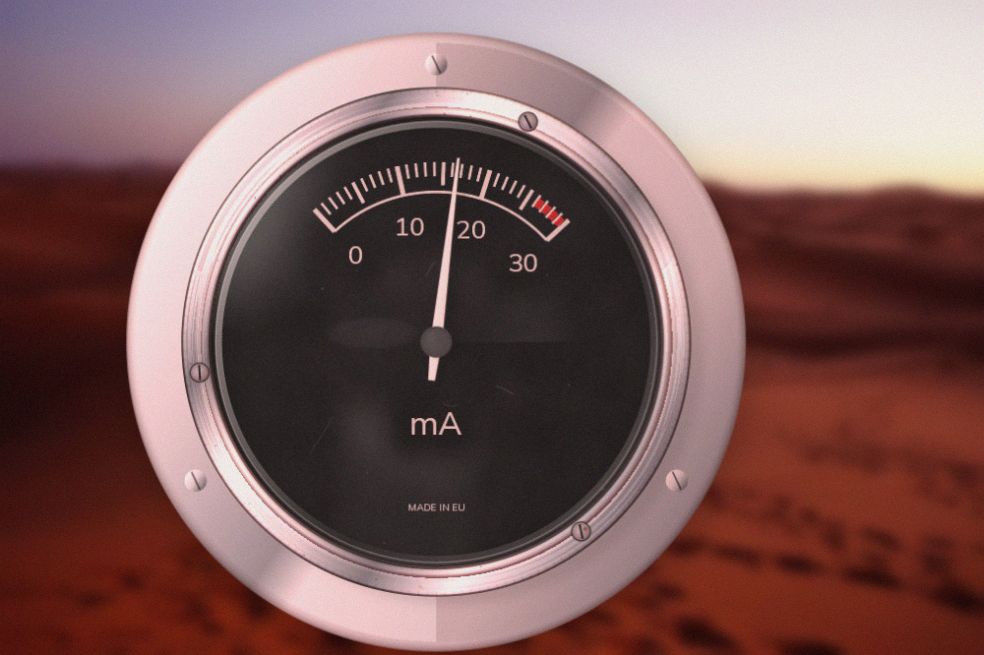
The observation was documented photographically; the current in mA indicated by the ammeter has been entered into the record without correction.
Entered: 16.5 mA
